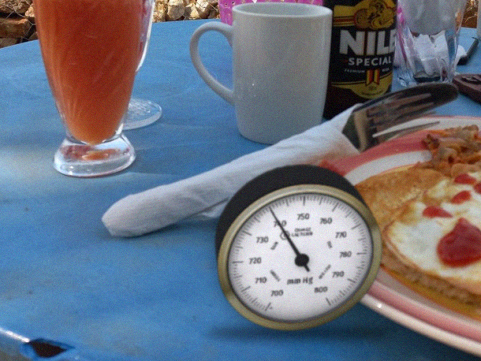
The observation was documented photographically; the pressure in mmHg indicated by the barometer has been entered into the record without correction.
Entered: 740 mmHg
